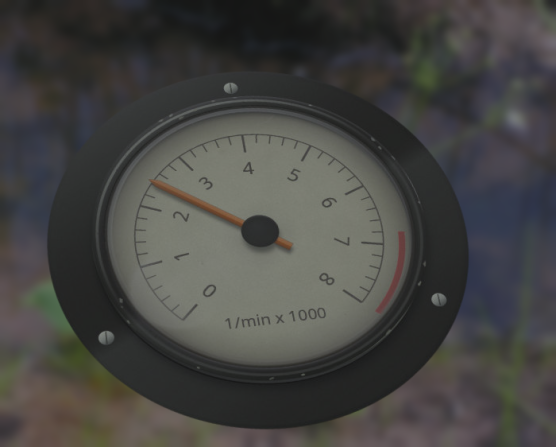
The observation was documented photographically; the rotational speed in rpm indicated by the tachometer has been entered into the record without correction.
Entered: 2400 rpm
